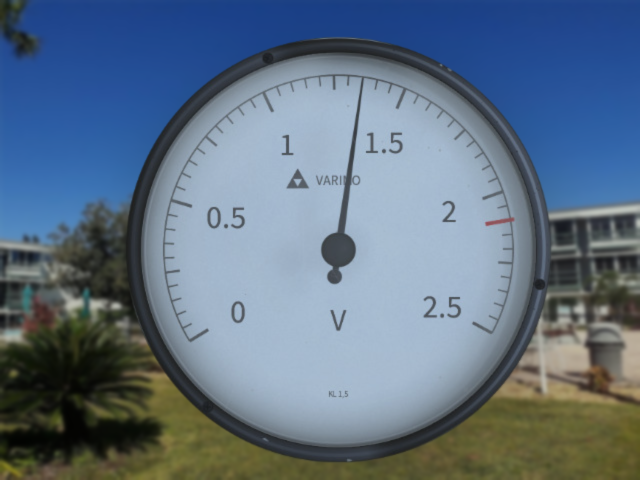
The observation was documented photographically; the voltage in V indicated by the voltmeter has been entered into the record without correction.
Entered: 1.35 V
